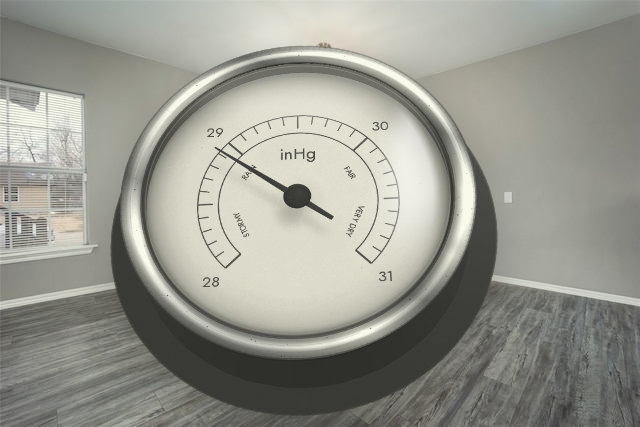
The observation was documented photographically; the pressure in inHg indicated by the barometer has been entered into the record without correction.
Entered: 28.9 inHg
